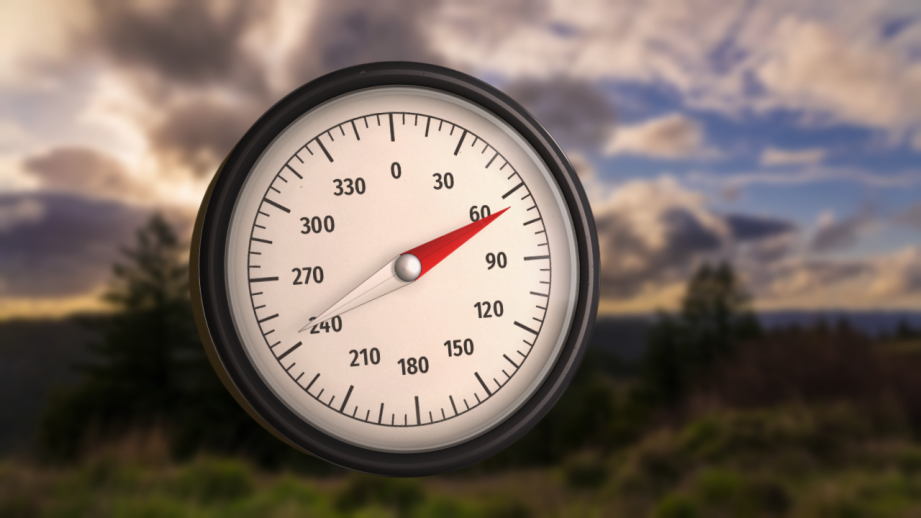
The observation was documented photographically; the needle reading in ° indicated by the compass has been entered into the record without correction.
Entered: 65 °
